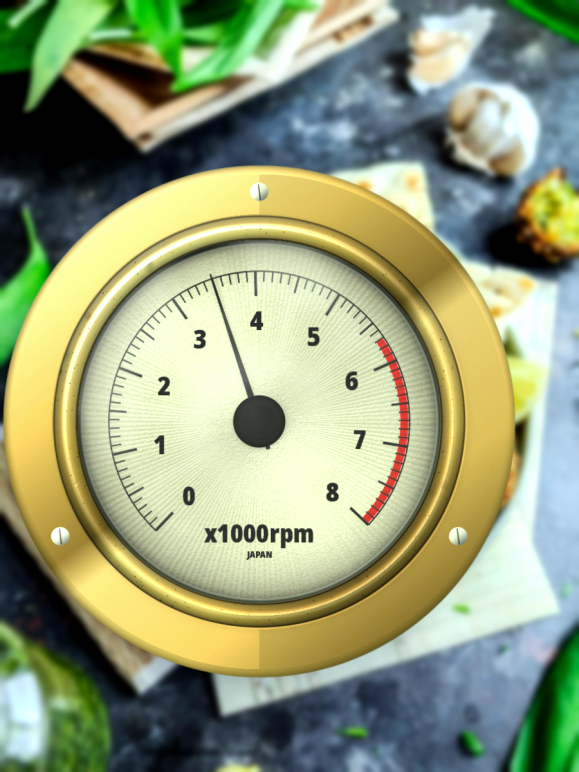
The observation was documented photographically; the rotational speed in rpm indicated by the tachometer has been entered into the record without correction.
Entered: 3500 rpm
